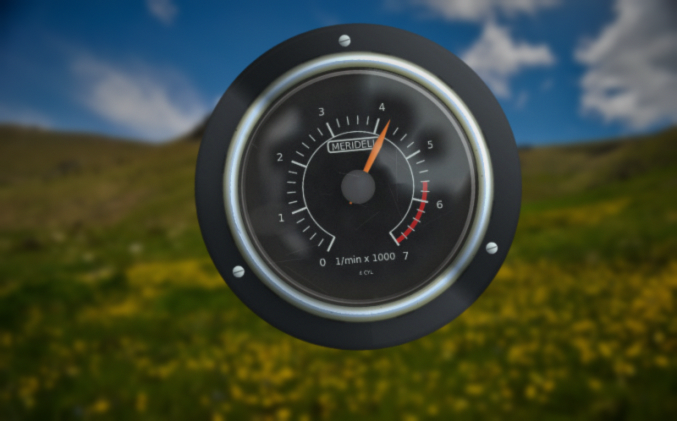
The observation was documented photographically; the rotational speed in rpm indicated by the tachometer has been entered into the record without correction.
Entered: 4200 rpm
